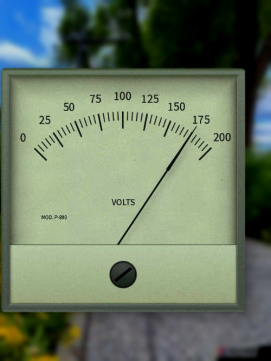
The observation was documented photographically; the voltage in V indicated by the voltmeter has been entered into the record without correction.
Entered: 175 V
